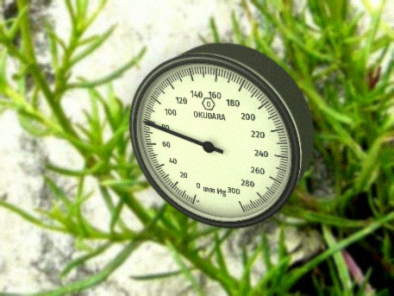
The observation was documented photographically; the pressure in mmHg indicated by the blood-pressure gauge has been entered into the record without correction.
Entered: 80 mmHg
